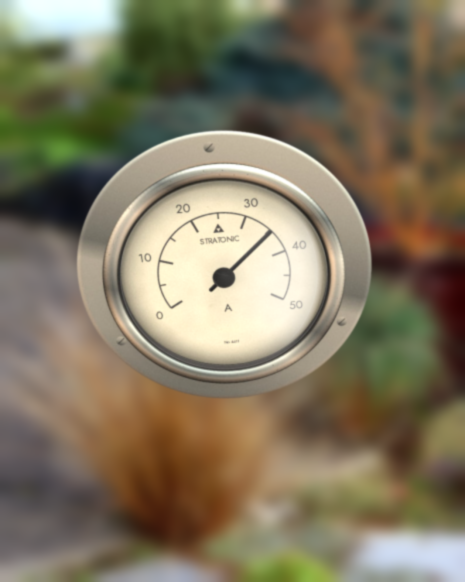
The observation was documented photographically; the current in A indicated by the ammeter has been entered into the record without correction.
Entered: 35 A
